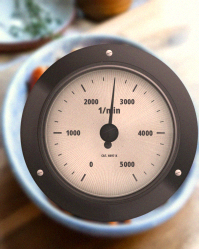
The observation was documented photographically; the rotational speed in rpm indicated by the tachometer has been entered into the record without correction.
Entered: 2600 rpm
